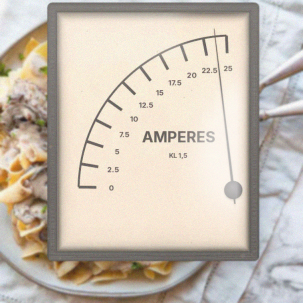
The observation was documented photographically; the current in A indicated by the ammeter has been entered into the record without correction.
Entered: 23.75 A
